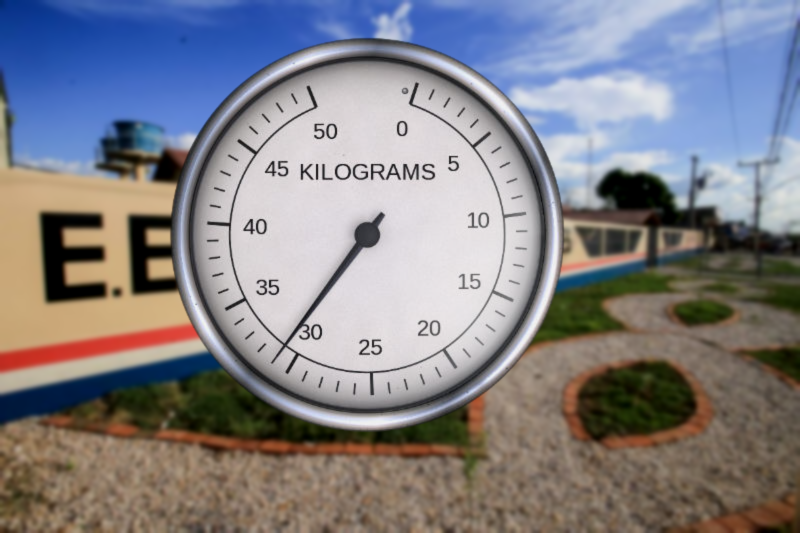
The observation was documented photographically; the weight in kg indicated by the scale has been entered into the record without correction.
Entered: 31 kg
